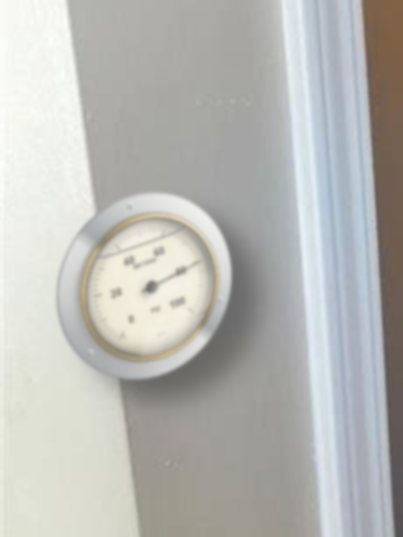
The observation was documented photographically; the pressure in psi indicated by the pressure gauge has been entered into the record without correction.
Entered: 80 psi
